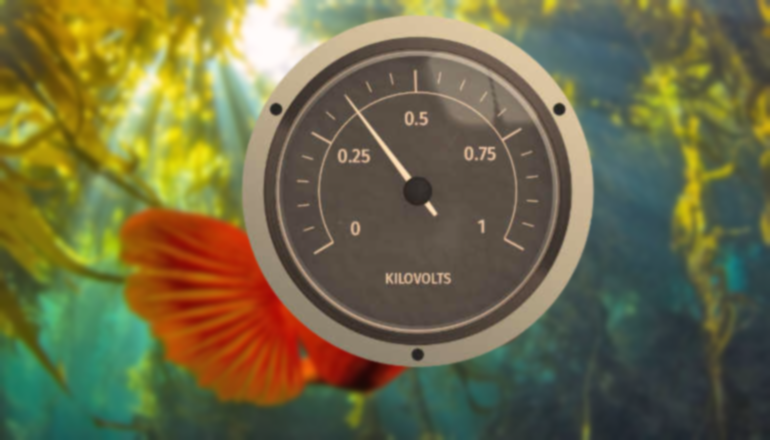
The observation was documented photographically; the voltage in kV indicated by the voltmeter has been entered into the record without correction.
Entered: 0.35 kV
